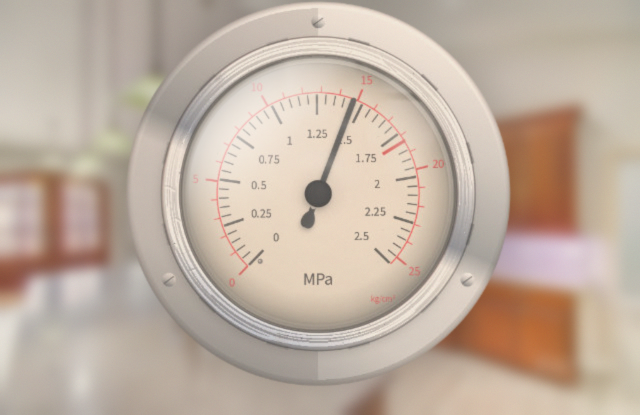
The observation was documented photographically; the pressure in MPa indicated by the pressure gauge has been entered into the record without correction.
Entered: 1.45 MPa
